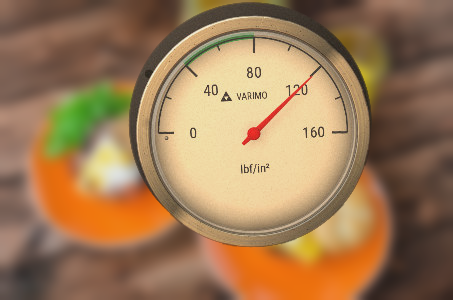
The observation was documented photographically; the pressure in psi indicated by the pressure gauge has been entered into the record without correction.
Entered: 120 psi
